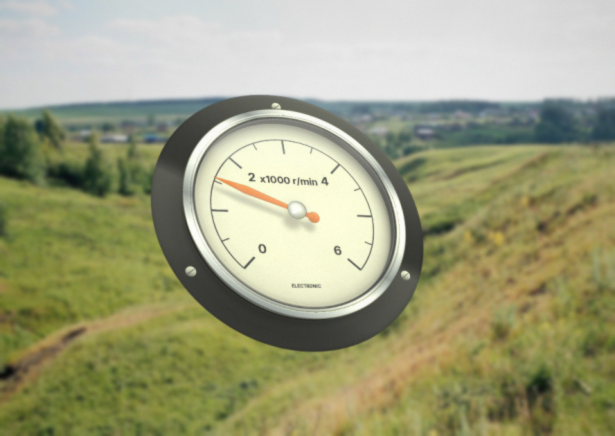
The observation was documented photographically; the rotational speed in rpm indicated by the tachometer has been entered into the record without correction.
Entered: 1500 rpm
